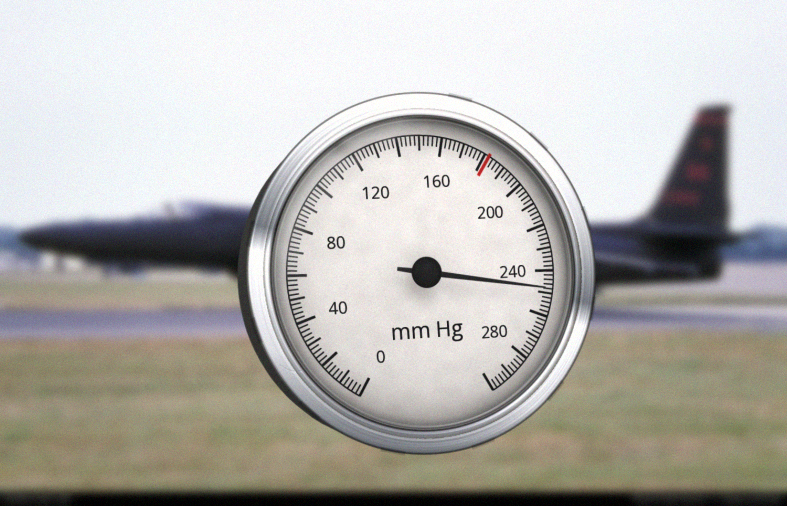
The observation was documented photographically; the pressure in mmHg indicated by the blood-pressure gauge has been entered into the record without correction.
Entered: 248 mmHg
